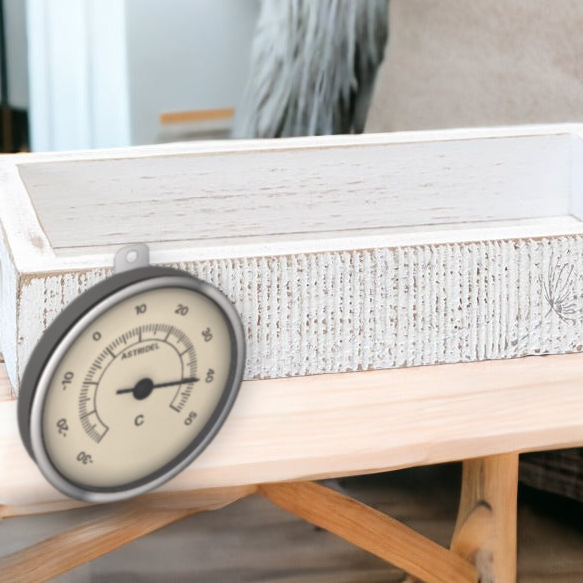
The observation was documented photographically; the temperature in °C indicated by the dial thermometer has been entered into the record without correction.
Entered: 40 °C
